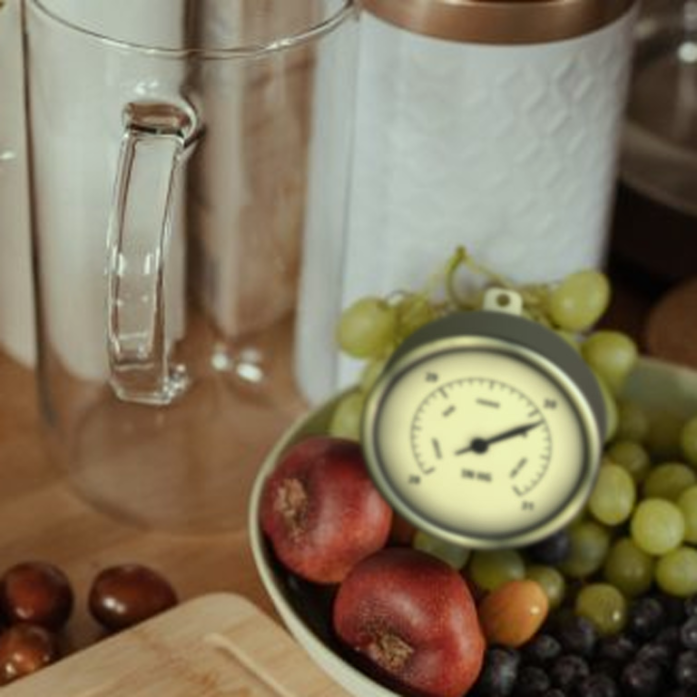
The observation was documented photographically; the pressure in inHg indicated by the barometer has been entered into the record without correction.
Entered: 30.1 inHg
